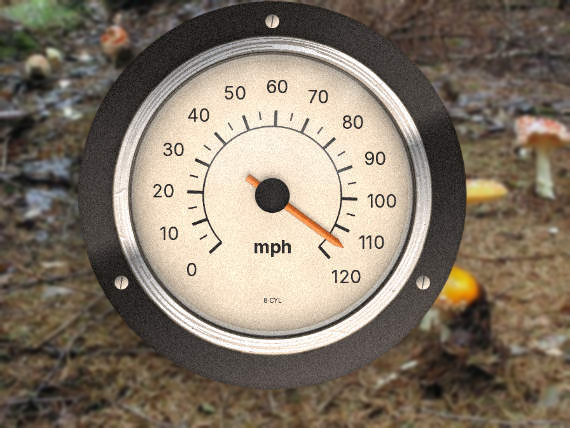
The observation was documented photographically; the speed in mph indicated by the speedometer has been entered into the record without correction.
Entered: 115 mph
